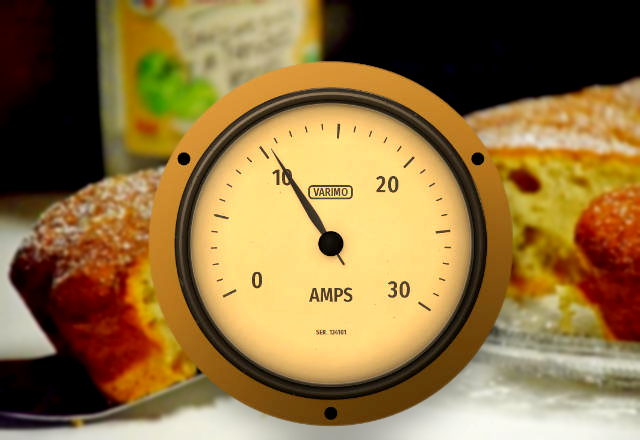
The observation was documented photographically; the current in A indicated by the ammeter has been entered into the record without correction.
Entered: 10.5 A
